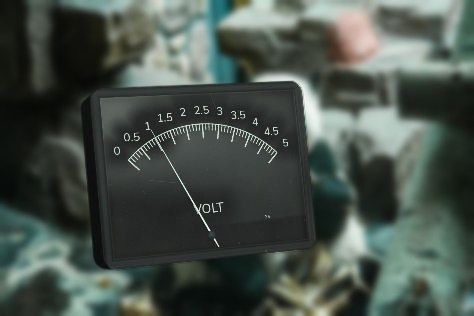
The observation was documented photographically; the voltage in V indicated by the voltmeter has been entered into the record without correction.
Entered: 1 V
